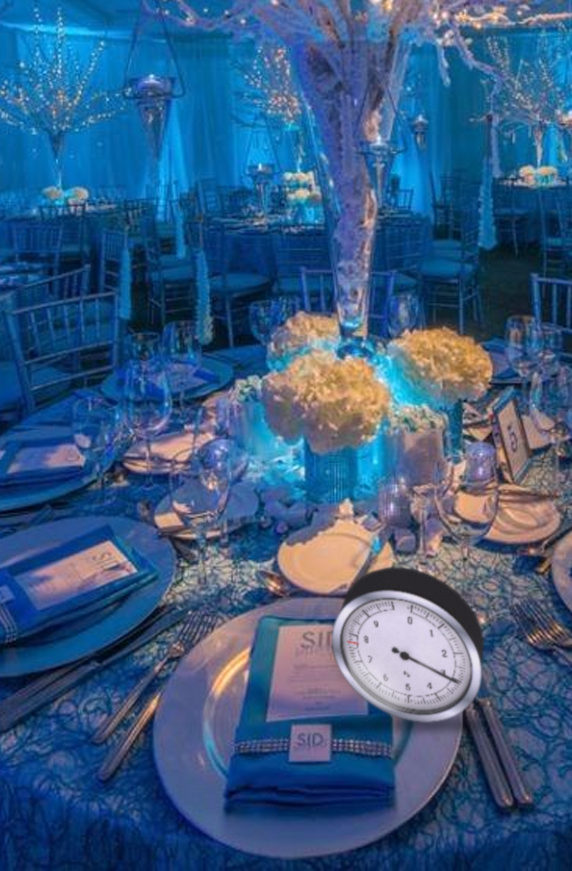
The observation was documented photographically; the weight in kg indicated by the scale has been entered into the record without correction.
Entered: 3 kg
